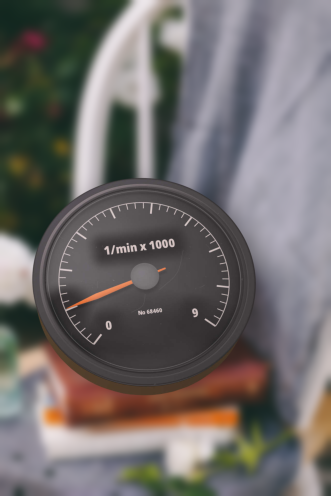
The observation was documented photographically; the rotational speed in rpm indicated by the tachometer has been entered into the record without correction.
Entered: 1000 rpm
